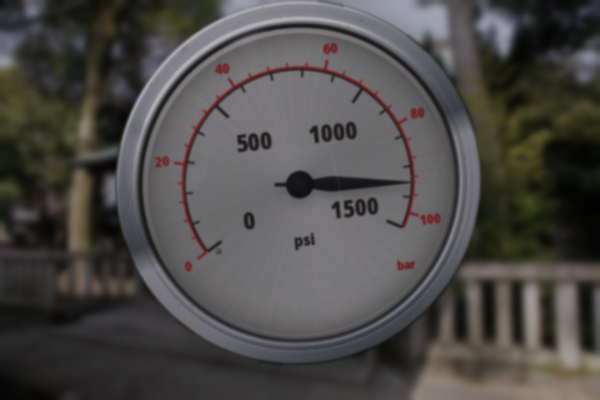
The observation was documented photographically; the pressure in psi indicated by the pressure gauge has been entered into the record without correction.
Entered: 1350 psi
